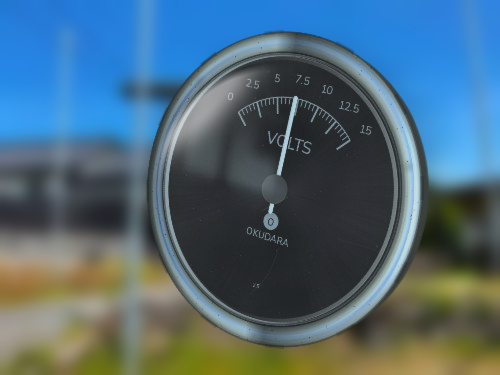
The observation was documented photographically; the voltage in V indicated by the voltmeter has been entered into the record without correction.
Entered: 7.5 V
